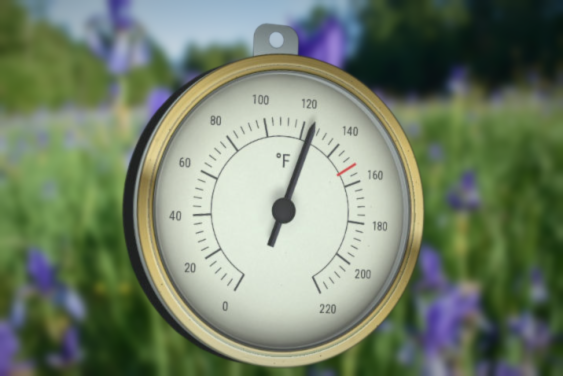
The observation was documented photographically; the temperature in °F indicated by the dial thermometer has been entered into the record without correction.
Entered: 124 °F
